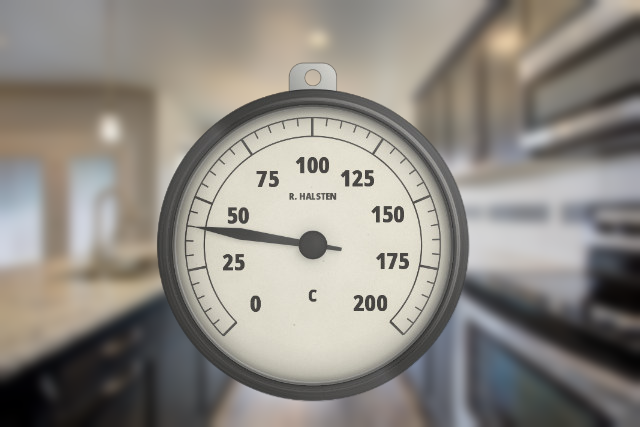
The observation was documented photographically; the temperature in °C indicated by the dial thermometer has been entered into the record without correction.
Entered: 40 °C
